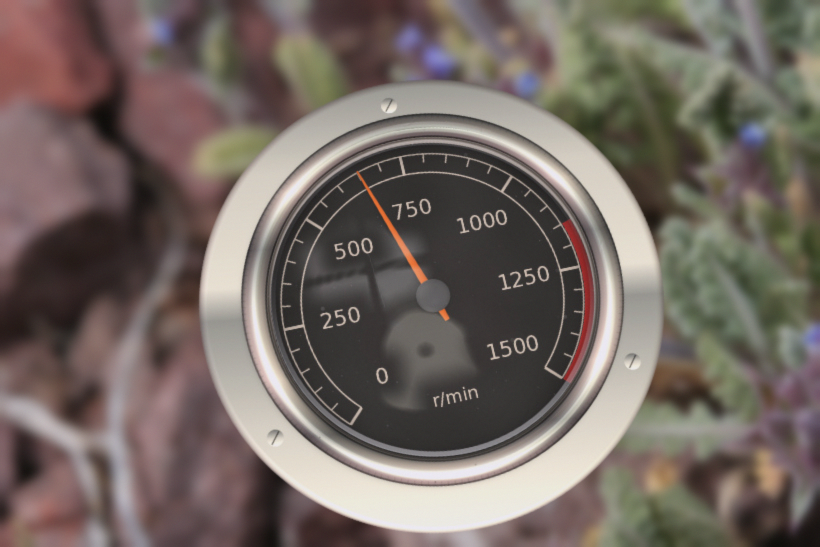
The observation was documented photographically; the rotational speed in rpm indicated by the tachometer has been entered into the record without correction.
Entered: 650 rpm
